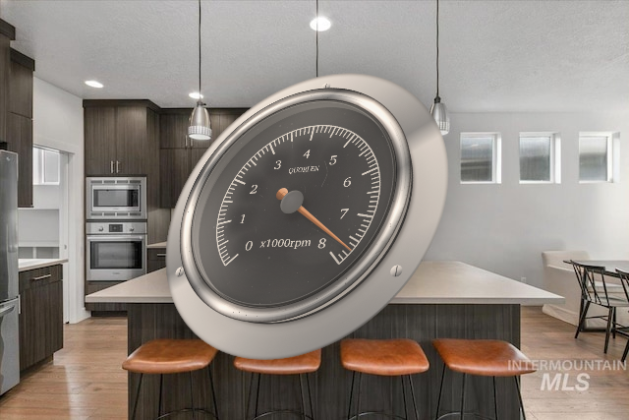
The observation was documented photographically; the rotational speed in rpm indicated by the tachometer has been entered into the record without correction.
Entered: 7700 rpm
